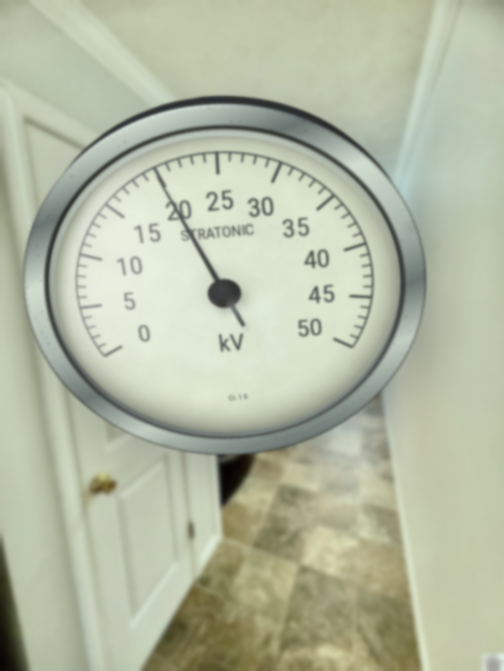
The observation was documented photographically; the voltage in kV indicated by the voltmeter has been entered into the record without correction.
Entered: 20 kV
